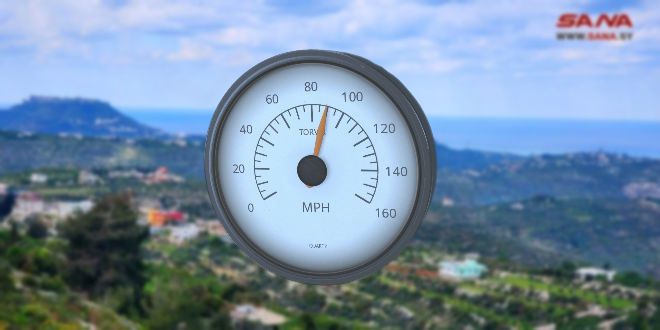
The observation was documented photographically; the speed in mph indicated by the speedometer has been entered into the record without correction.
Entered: 90 mph
